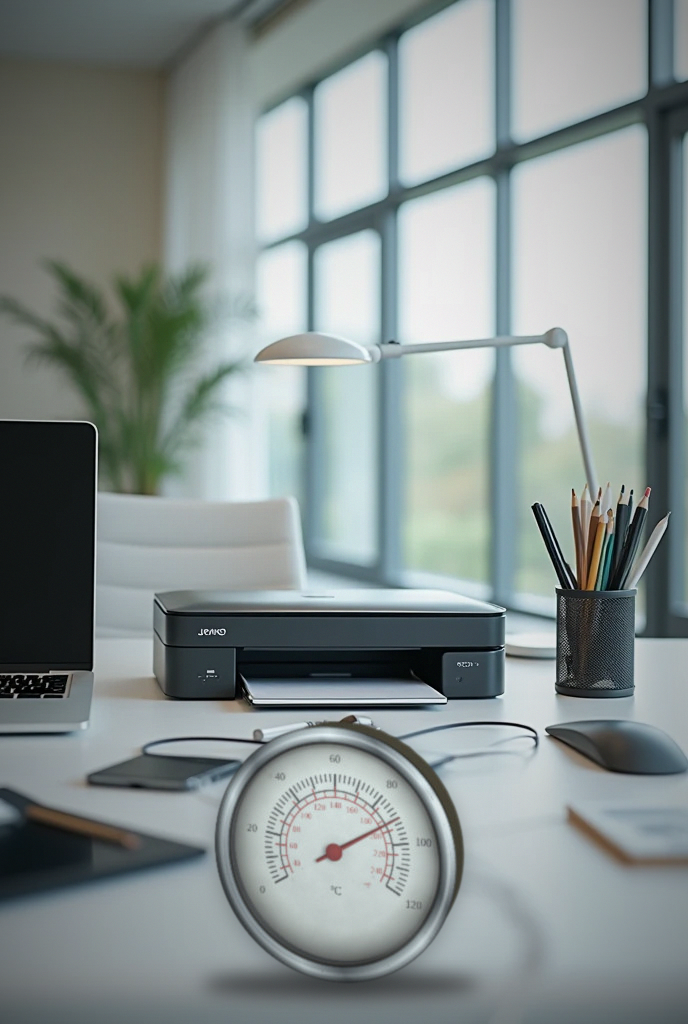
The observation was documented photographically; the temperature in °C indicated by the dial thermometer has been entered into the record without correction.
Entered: 90 °C
